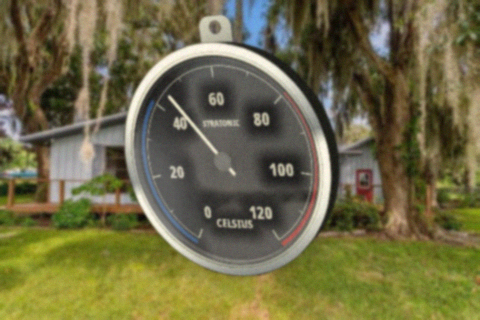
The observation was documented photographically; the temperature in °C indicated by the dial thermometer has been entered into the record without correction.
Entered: 45 °C
